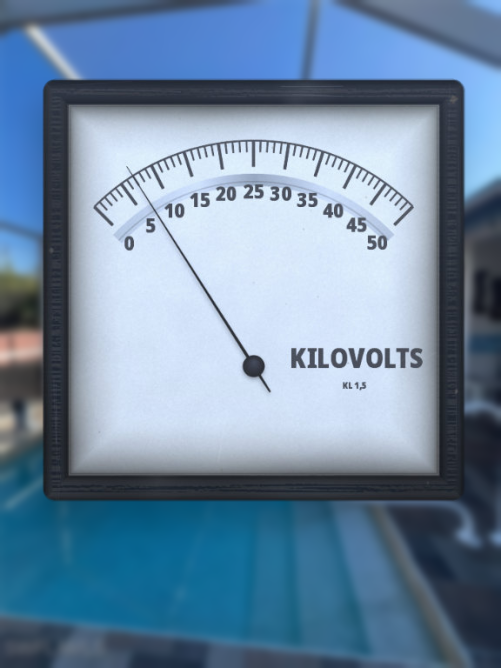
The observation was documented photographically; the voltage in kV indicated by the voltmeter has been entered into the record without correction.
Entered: 7 kV
